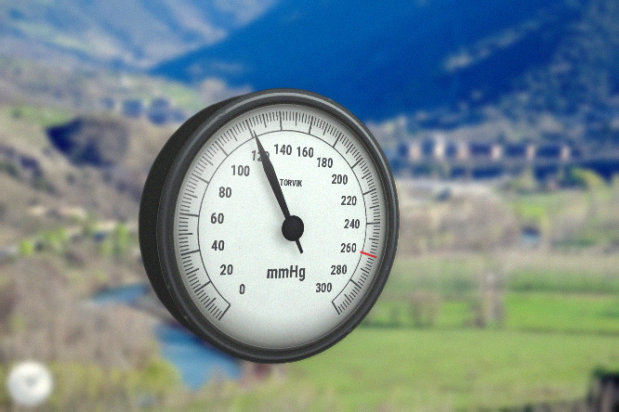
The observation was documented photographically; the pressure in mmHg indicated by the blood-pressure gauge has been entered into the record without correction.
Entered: 120 mmHg
